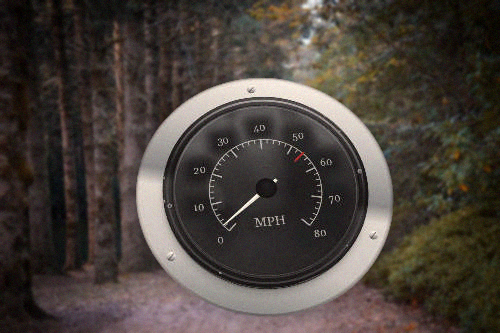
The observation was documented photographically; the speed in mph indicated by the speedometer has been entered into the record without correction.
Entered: 2 mph
